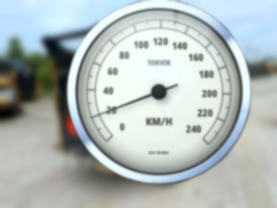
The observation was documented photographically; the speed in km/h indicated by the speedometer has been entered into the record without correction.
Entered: 20 km/h
